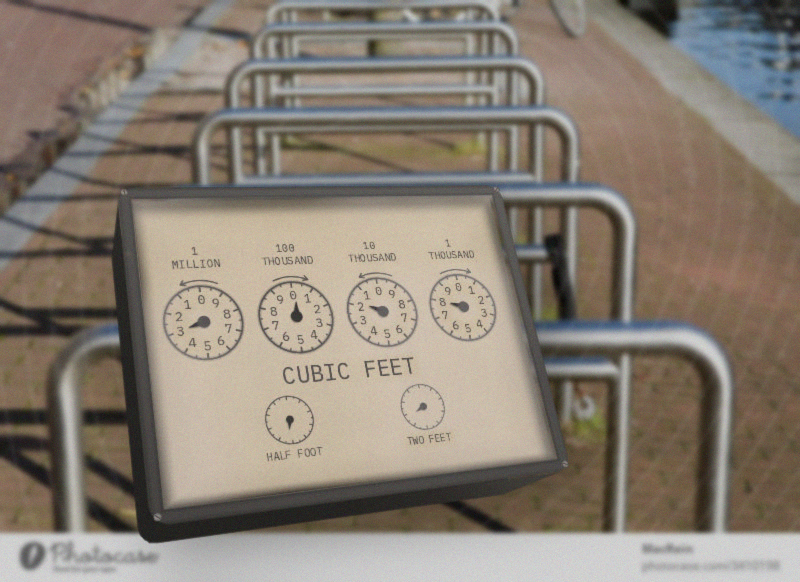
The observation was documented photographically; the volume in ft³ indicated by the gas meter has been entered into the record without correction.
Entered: 301800 ft³
